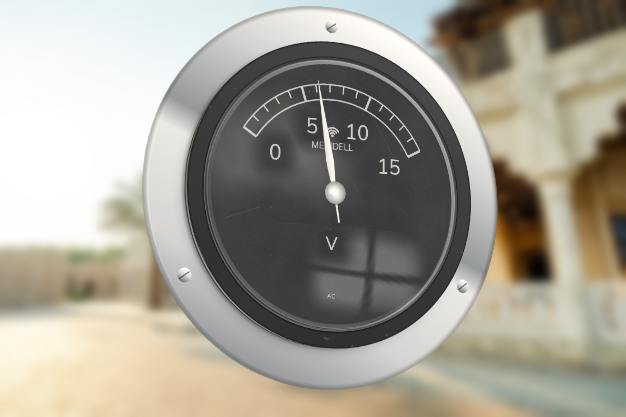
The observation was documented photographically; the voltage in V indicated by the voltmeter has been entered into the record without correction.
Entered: 6 V
